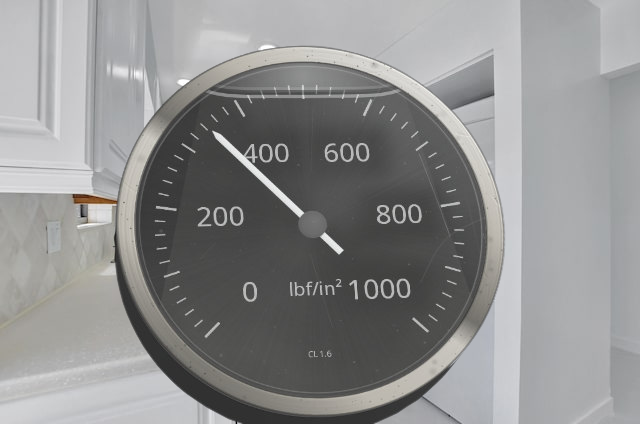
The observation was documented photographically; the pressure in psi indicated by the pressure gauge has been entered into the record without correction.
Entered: 340 psi
